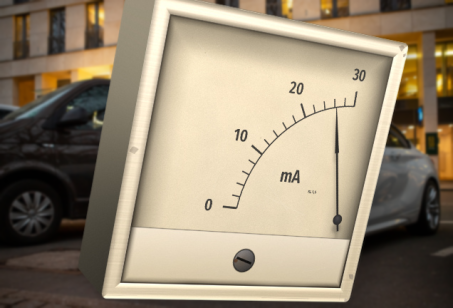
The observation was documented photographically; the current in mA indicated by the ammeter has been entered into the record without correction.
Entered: 26 mA
